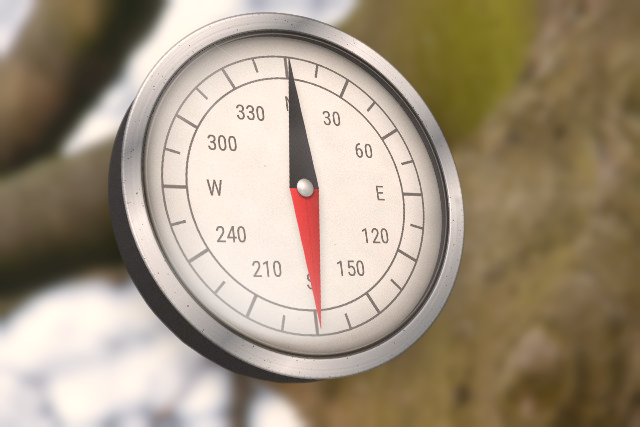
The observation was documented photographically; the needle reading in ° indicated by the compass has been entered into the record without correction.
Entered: 180 °
